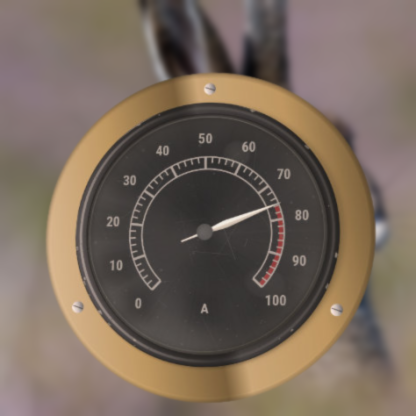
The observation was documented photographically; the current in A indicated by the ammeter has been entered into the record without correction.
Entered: 76 A
